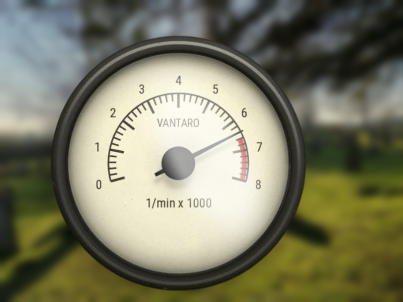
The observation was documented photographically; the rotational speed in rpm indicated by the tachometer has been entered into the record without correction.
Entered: 6400 rpm
